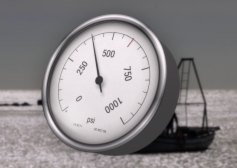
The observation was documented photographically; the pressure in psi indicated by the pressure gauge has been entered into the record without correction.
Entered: 400 psi
